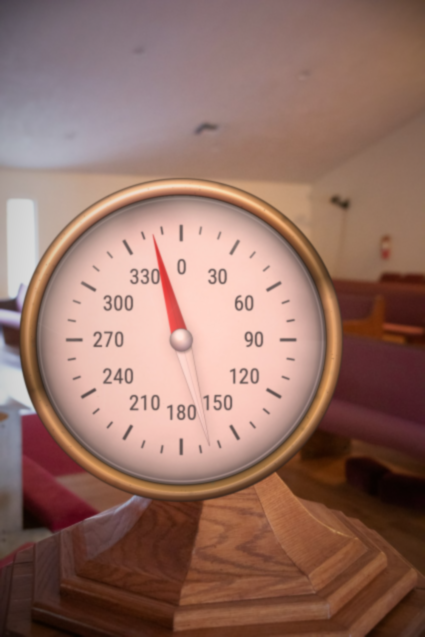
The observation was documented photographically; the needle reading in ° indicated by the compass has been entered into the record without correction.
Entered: 345 °
